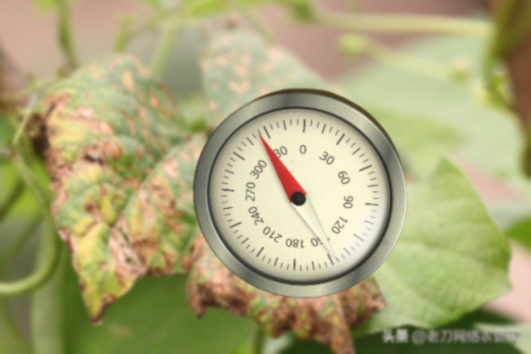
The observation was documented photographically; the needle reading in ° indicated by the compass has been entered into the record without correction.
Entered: 325 °
